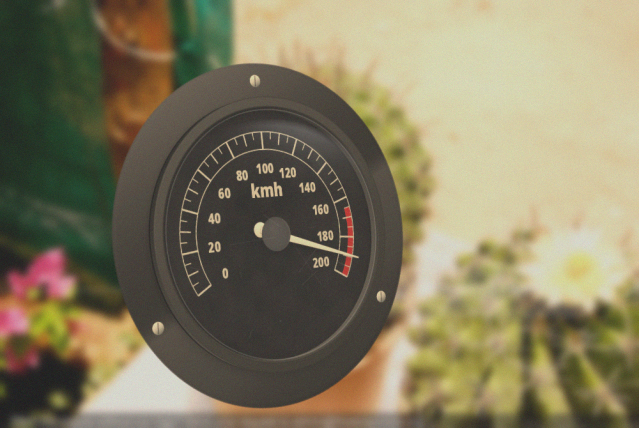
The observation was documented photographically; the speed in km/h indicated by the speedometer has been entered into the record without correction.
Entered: 190 km/h
